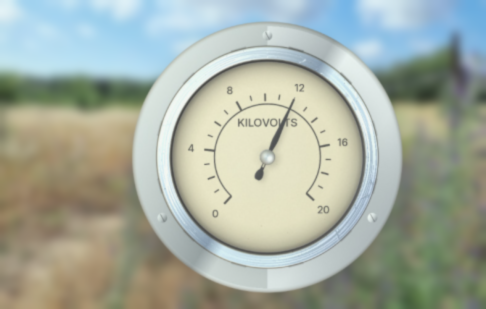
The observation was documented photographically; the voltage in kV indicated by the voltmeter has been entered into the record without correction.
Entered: 12 kV
